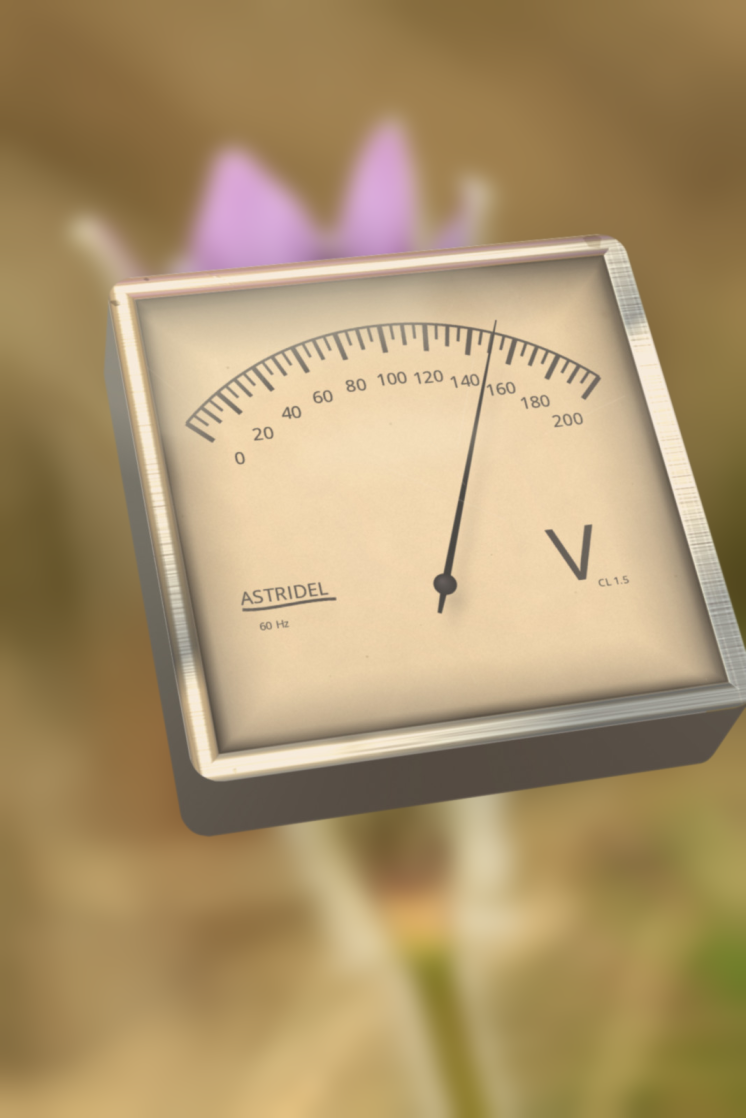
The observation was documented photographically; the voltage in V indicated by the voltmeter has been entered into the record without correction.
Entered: 150 V
